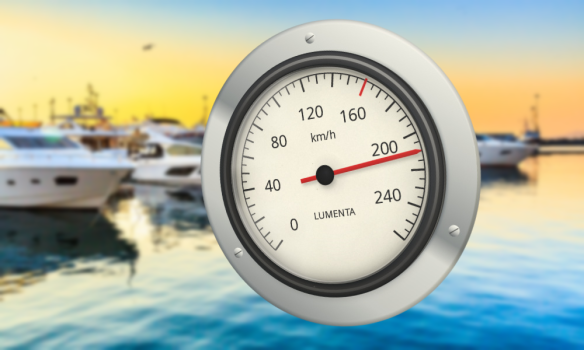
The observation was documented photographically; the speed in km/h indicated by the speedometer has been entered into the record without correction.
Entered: 210 km/h
